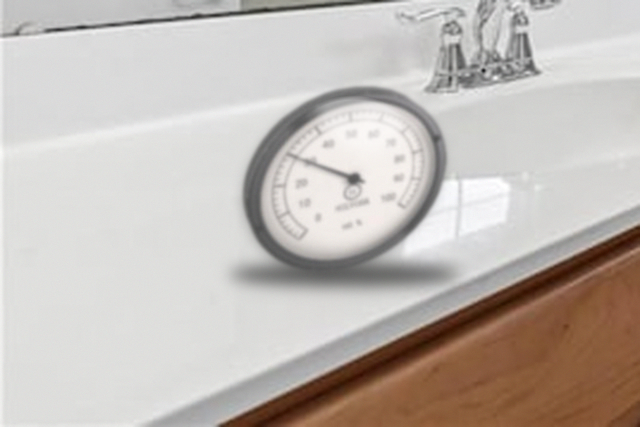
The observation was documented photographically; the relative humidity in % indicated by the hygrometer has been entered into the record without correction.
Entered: 30 %
